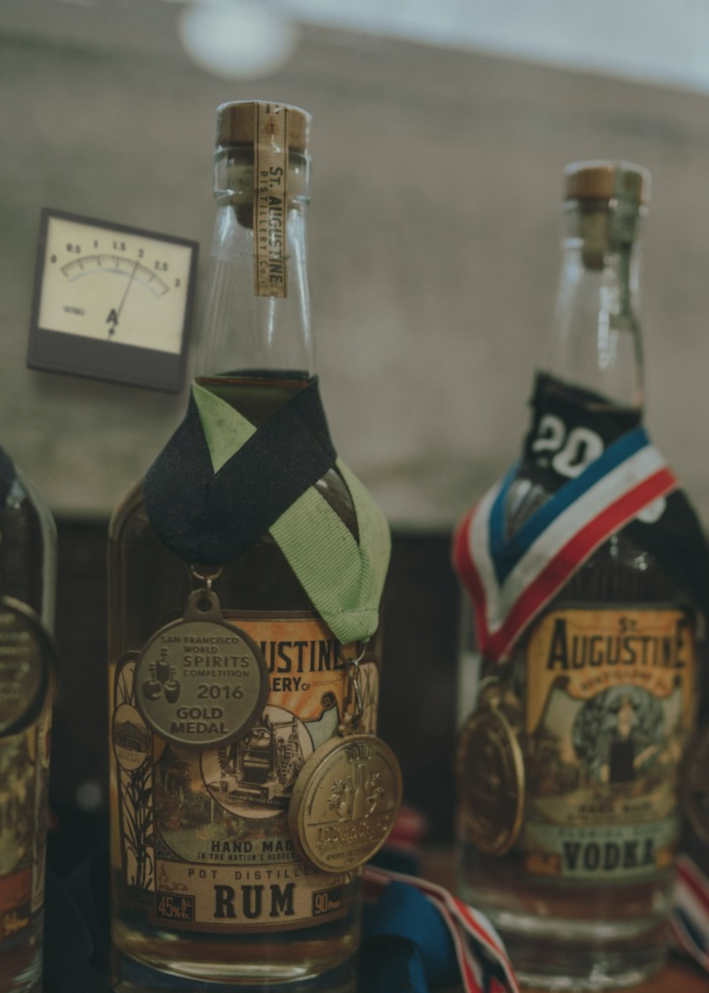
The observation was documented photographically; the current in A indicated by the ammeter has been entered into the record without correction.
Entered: 2 A
